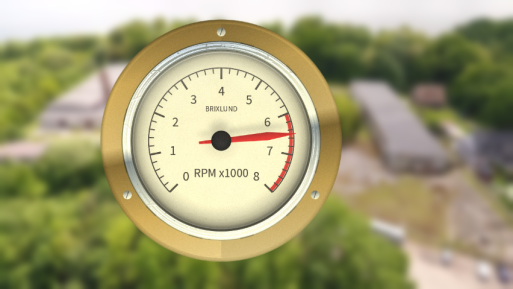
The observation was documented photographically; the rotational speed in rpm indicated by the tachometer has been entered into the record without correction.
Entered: 6500 rpm
